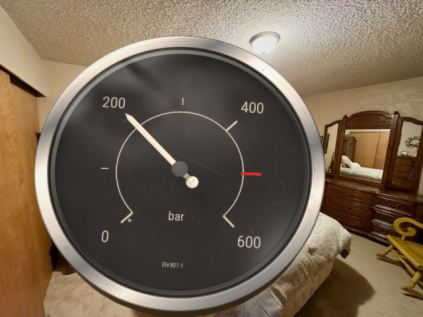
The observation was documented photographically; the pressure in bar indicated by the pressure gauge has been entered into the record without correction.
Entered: 200 bar
